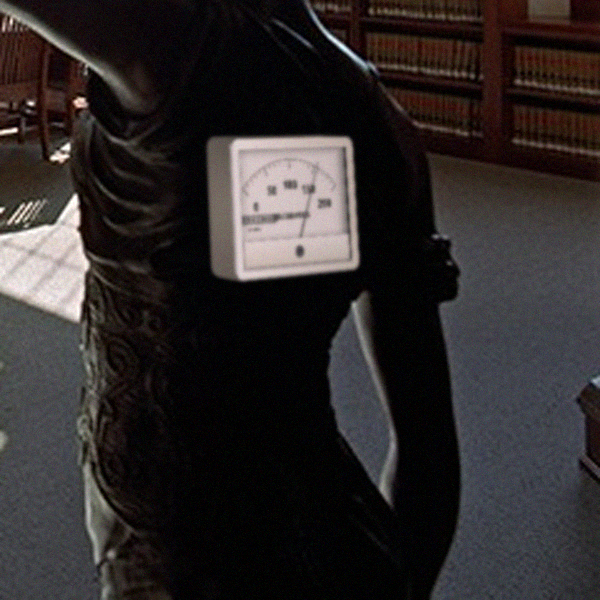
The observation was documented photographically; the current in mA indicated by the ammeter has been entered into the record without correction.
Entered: 150 mA
